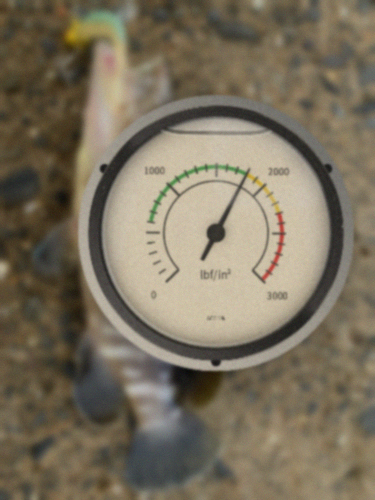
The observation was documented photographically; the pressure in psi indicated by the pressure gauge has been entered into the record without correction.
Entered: 1800 psi
